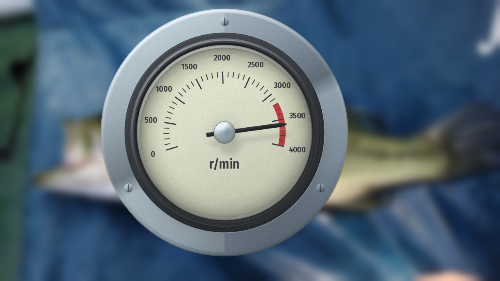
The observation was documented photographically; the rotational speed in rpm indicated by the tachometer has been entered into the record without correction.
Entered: 3600 rpm
